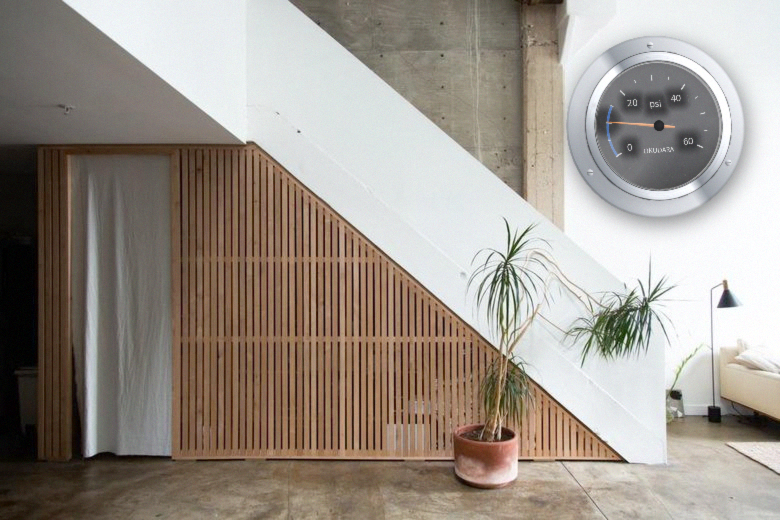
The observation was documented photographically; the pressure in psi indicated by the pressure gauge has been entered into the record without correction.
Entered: 10 psi
